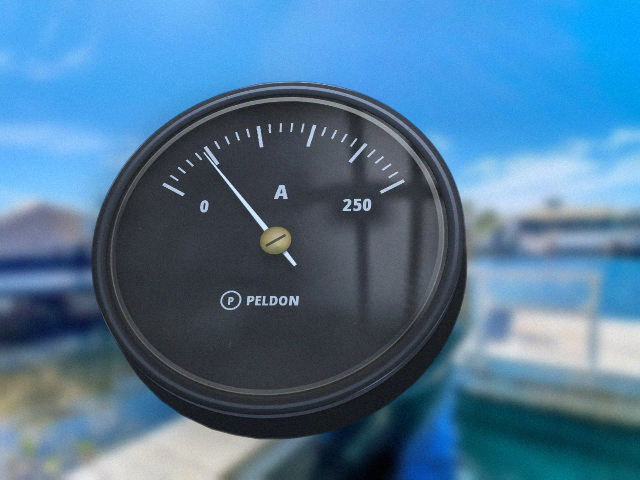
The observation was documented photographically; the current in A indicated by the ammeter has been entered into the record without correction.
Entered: 45 A
